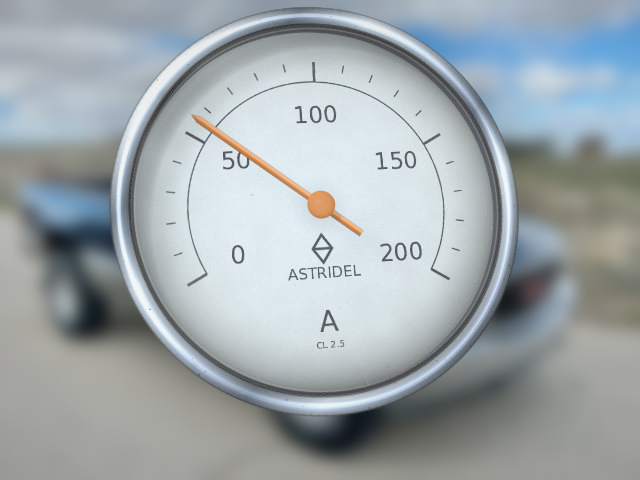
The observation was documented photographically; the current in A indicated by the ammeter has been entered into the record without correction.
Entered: 55 A
